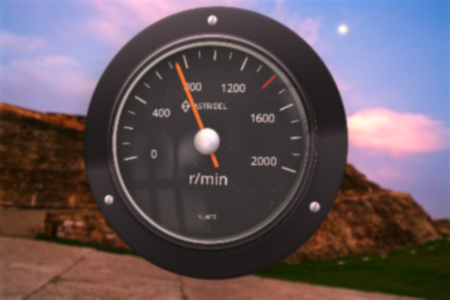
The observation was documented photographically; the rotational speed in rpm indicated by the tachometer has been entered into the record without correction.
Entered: 750 rpm
